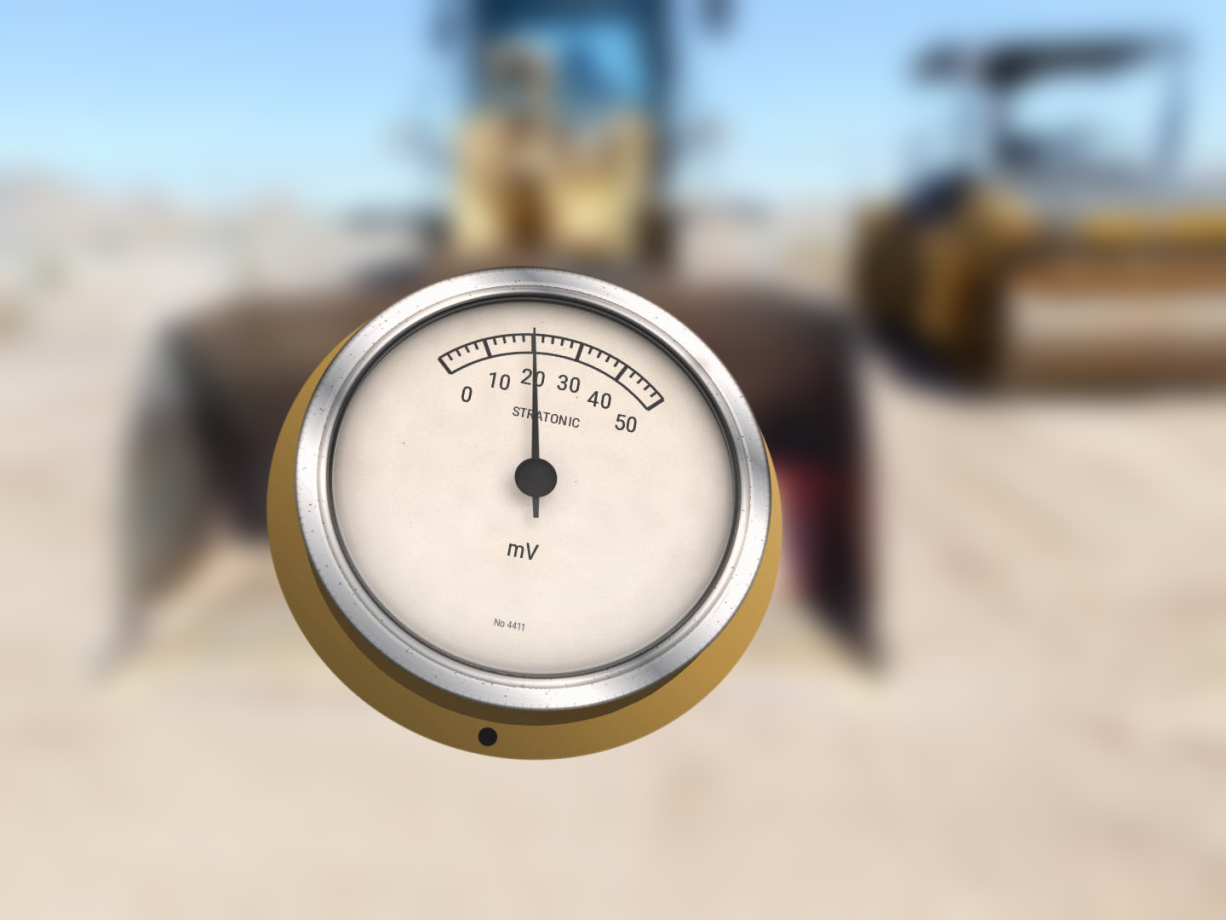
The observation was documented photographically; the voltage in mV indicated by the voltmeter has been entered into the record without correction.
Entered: 20 mV
